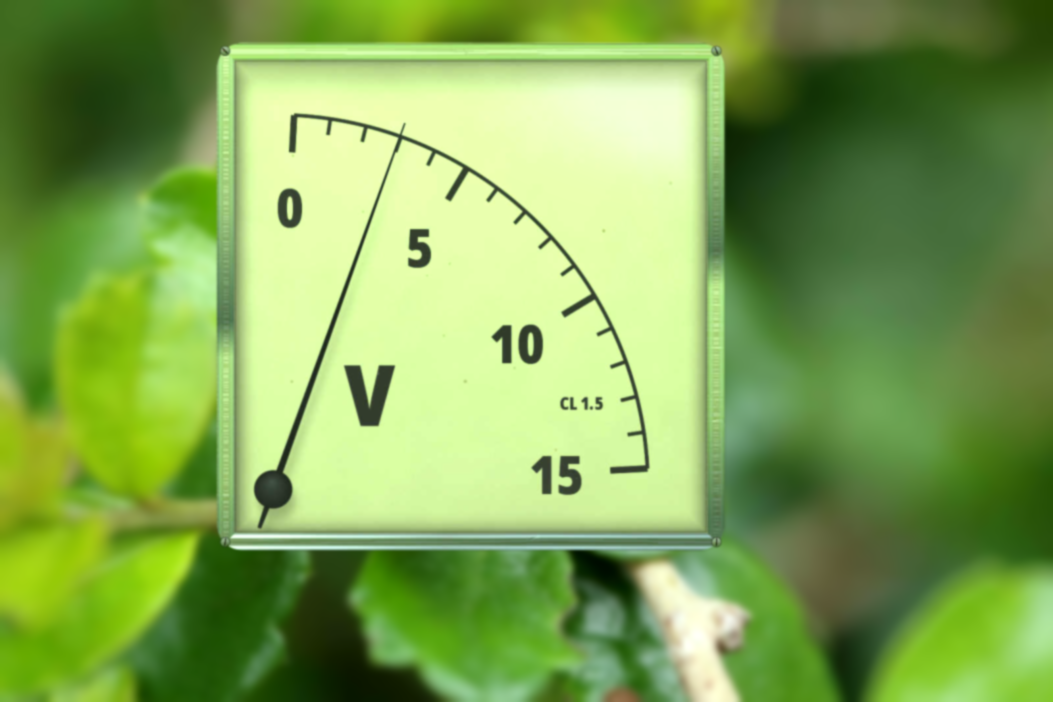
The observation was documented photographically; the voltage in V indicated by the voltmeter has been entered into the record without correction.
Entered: 3 V
